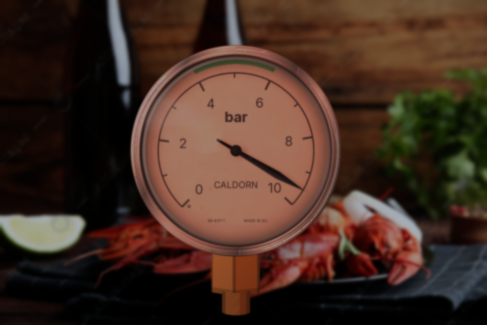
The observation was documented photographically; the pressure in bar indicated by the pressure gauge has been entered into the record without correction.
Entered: 9.5 bar
